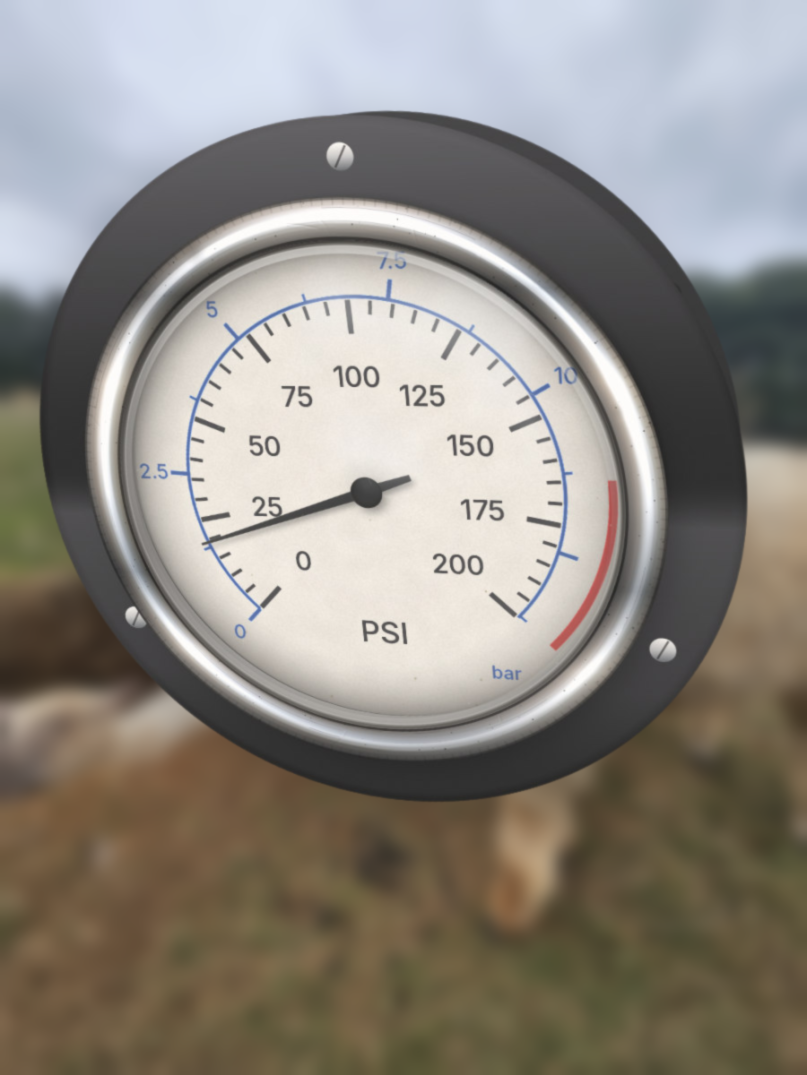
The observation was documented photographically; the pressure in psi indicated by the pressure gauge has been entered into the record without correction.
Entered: 20 psi
